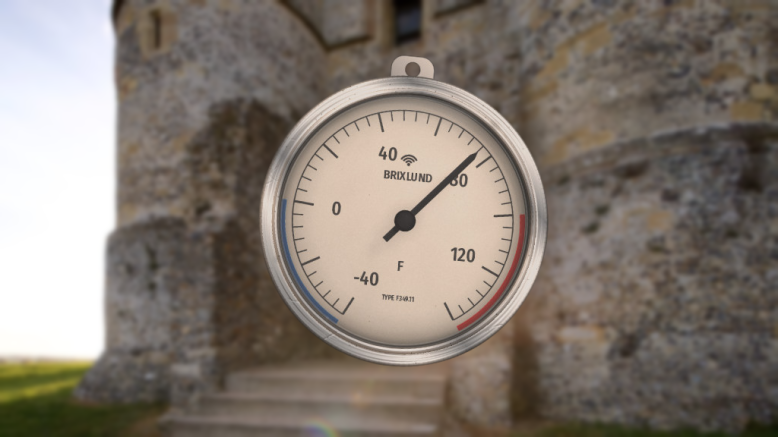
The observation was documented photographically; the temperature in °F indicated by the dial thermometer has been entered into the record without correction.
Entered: 76 °F
